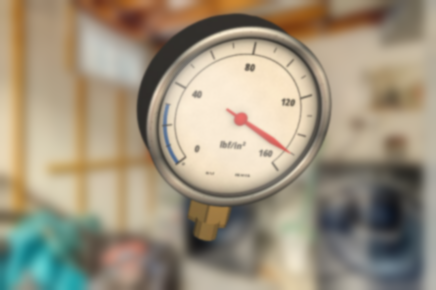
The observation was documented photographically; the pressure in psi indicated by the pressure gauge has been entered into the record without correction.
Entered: 150 psi
